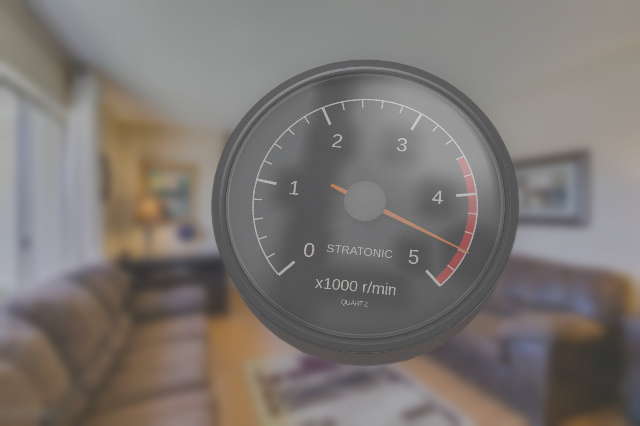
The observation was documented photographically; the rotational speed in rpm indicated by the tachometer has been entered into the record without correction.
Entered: 4600 rpm
